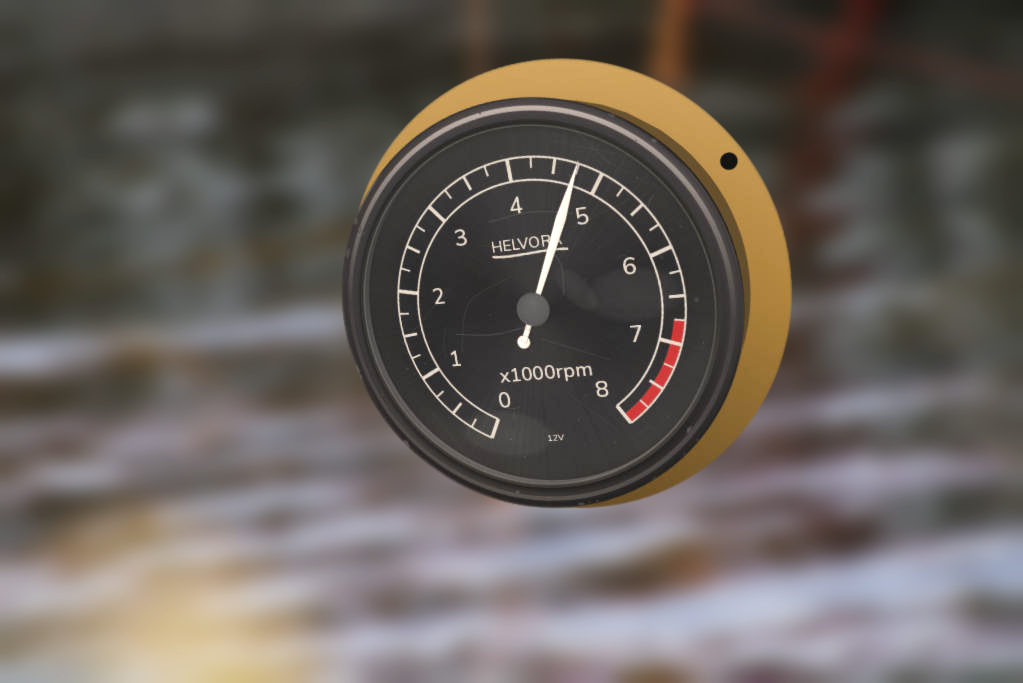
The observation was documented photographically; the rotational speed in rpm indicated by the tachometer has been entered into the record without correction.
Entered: 4750 rpm
